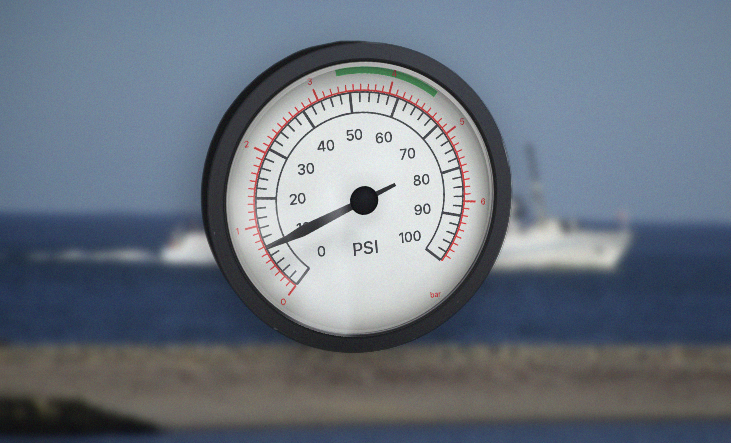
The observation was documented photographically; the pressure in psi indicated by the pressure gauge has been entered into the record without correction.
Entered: 10 psi
